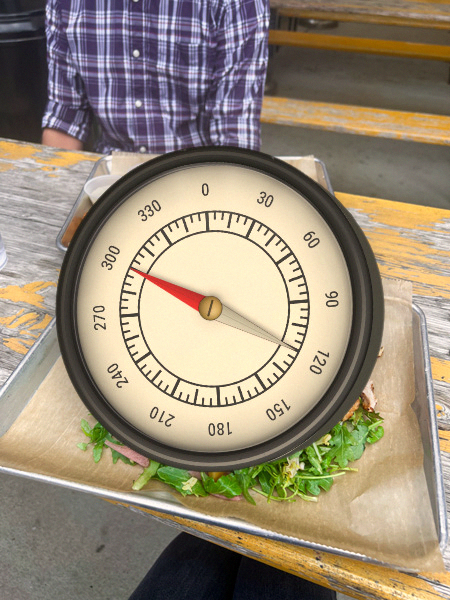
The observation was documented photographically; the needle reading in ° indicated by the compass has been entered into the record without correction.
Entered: 300 °
